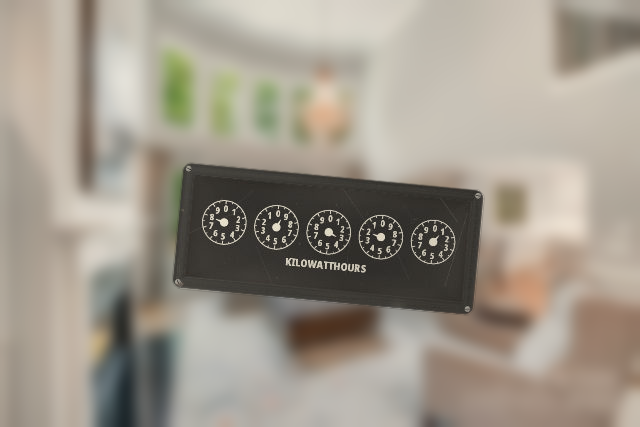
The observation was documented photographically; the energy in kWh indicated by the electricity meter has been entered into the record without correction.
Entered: 79321 kWh
